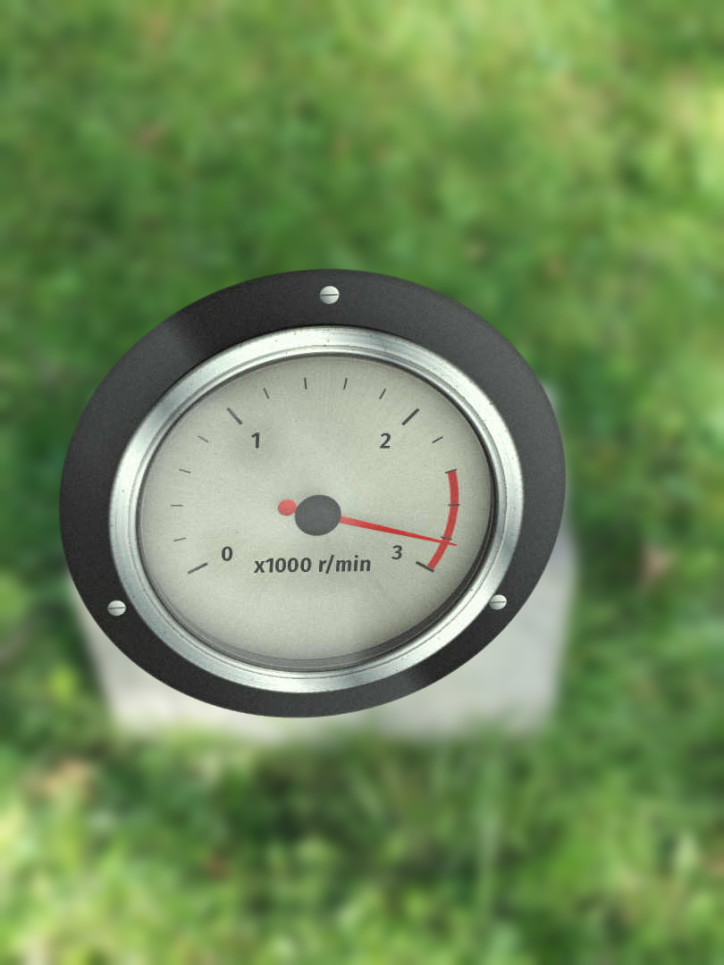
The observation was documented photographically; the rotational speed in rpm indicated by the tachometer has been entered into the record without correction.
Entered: 2800 rpm
